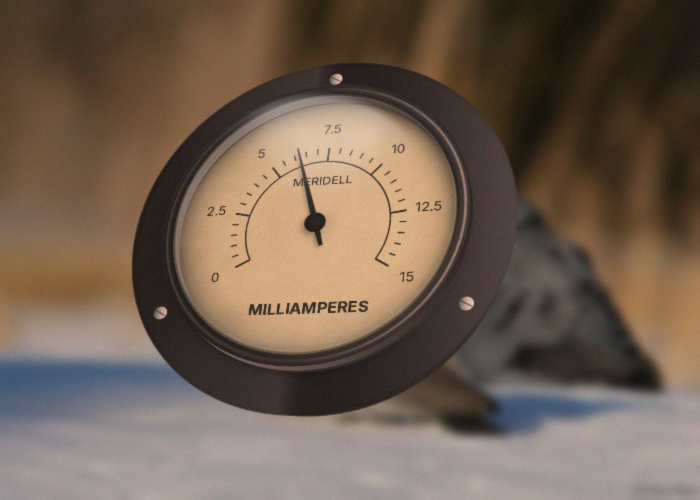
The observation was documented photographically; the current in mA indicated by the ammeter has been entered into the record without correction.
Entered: 6.25 mA
